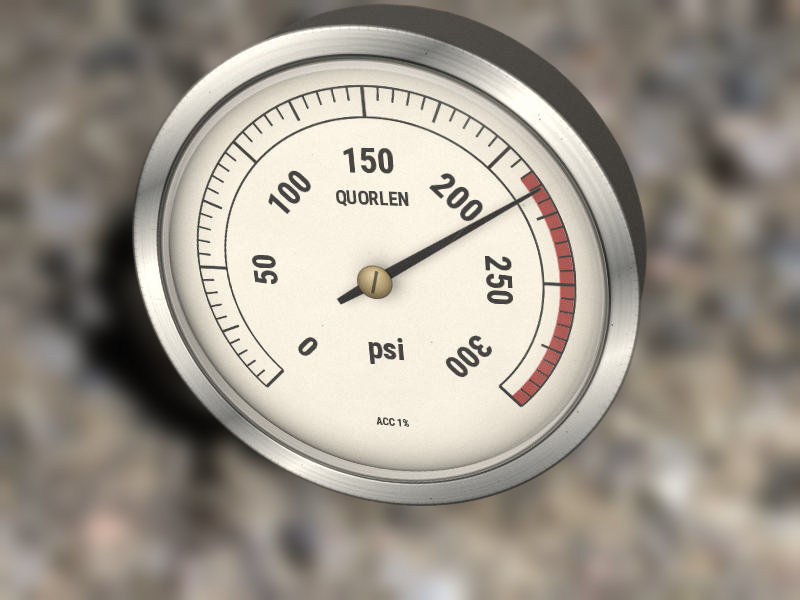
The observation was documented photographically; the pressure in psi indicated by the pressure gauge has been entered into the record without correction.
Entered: 215 psi
